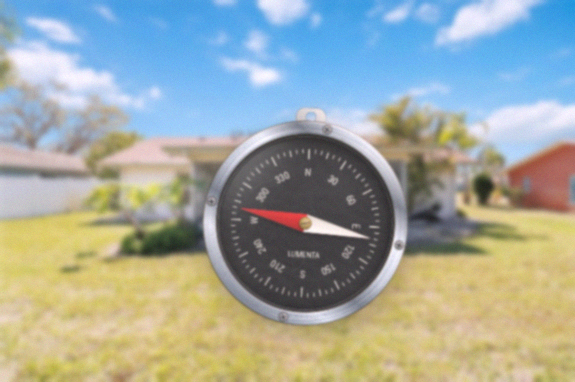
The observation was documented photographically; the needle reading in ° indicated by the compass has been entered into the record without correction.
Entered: 280 °
